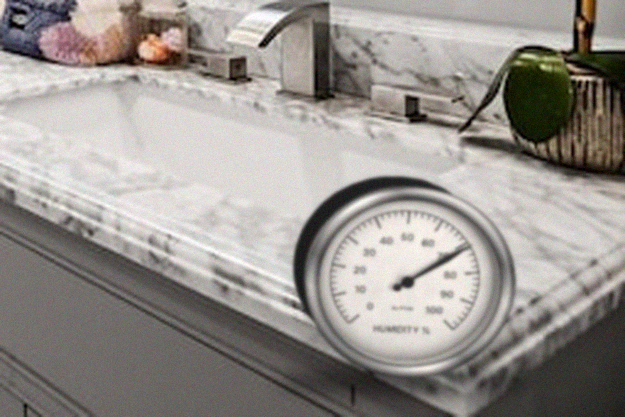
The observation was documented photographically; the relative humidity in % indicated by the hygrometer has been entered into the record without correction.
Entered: 70 %
